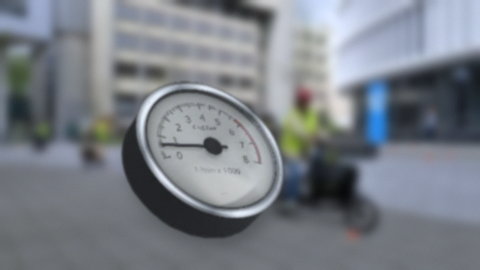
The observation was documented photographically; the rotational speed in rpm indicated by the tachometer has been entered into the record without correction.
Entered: 500 rpm
